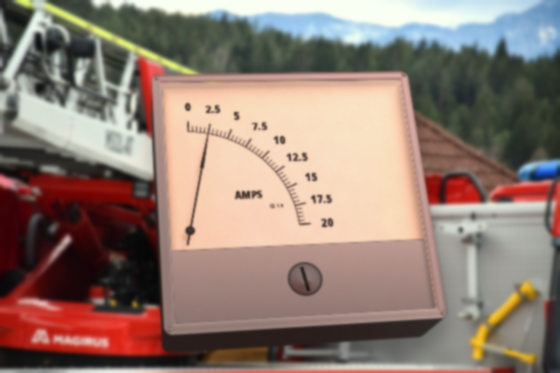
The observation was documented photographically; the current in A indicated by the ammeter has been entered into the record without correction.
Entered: 2.5 A
